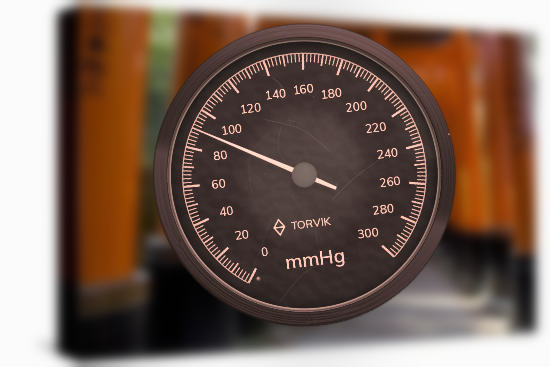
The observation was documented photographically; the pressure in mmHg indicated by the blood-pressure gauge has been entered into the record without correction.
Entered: 90 mmHg
